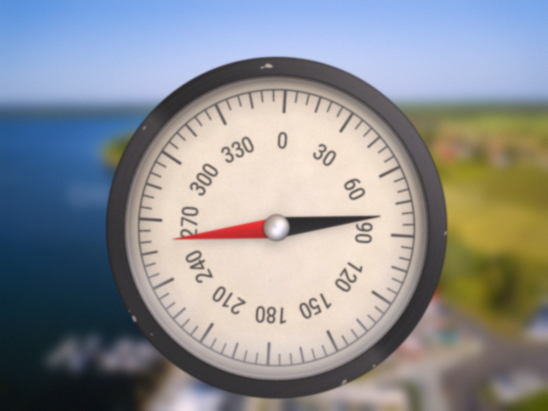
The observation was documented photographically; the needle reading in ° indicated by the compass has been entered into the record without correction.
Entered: 260 °
